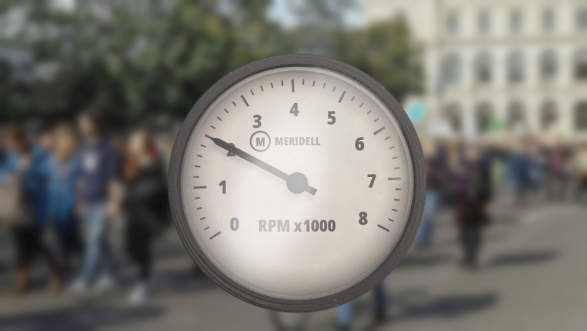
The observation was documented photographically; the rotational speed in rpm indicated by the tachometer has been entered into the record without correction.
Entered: 2000 rpm
